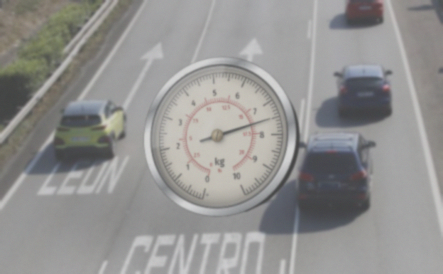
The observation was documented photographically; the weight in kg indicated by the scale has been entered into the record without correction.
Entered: 7.5 kg
